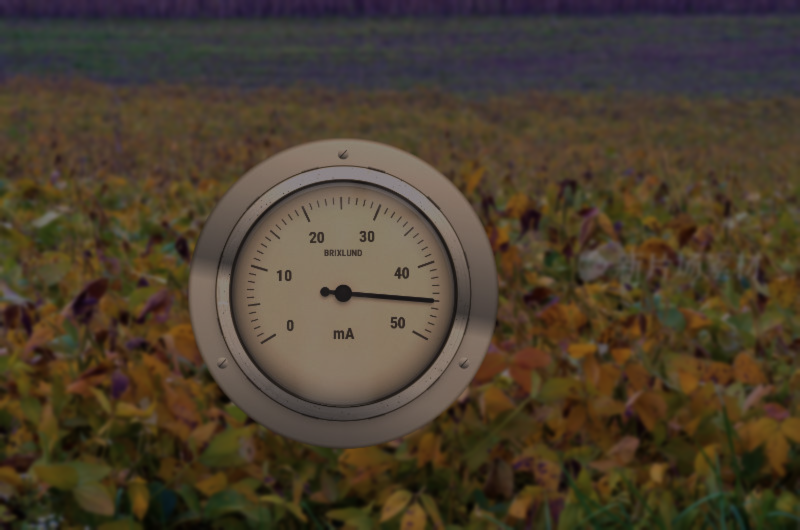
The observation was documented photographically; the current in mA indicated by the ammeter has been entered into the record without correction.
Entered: 45 mA
